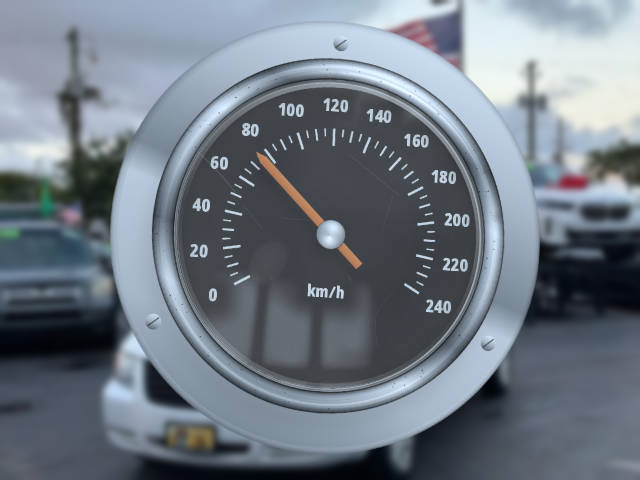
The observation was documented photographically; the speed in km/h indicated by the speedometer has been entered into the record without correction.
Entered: 75 km/h
